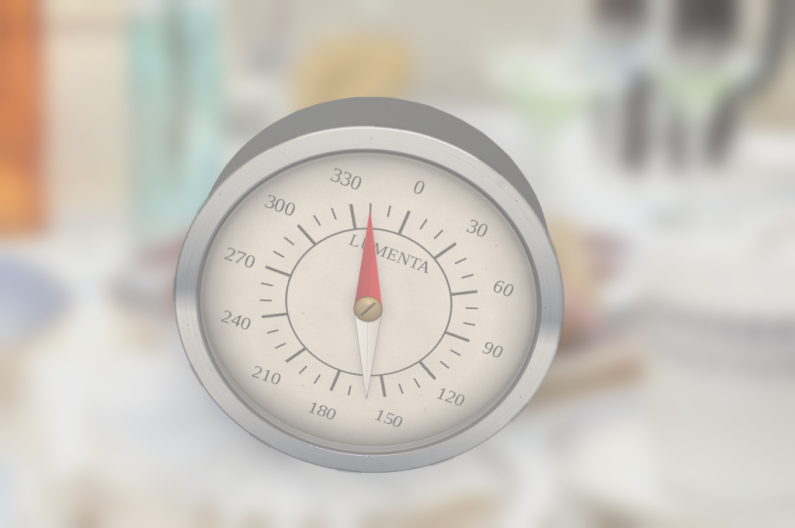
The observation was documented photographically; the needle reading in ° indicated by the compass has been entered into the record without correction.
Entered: 340 °
